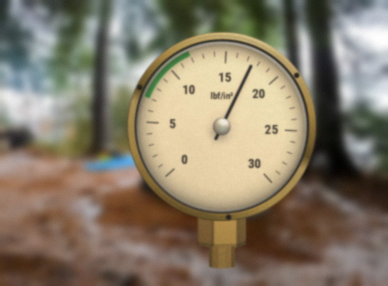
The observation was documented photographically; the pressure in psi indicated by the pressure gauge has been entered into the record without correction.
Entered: 17.5 psi
